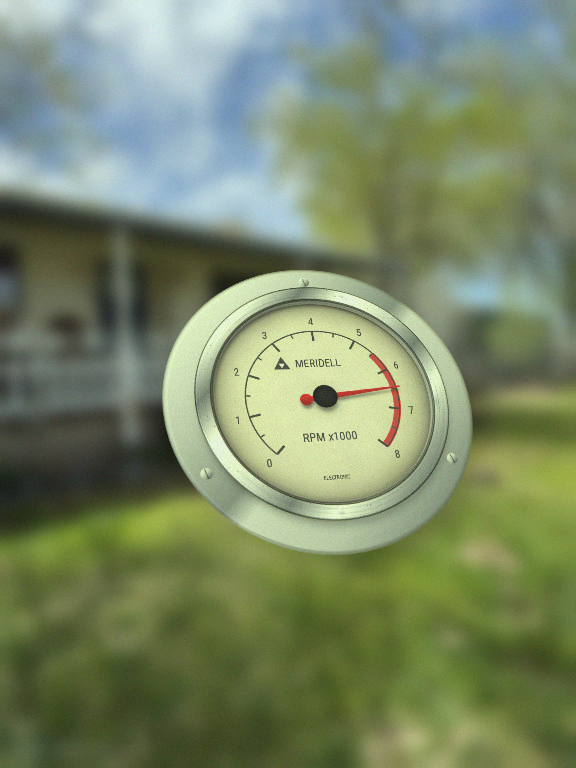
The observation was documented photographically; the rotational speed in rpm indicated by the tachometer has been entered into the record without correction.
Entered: 6500 rpm
